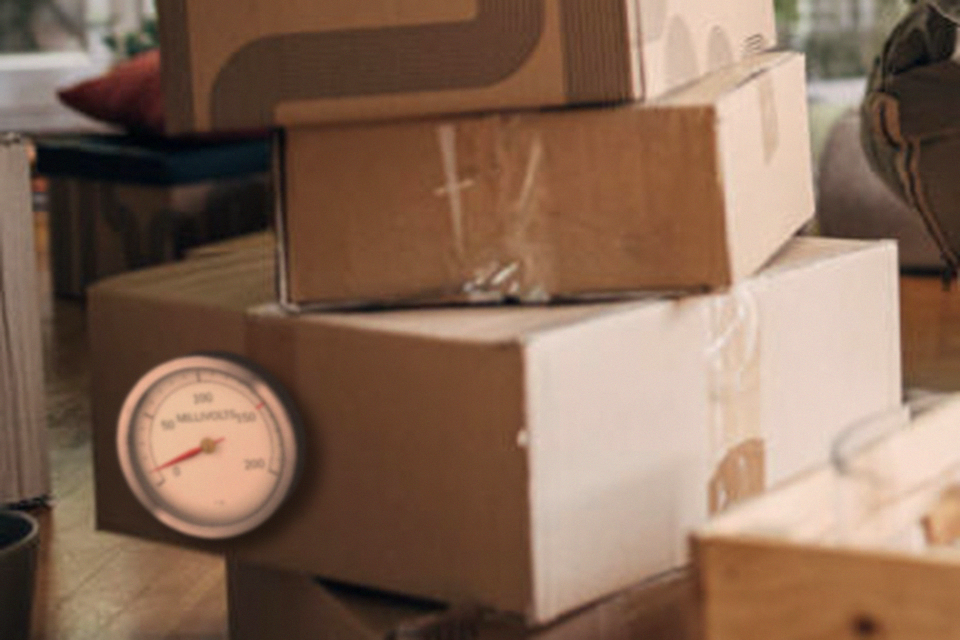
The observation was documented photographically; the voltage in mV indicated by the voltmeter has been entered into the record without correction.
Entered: 10 mV
